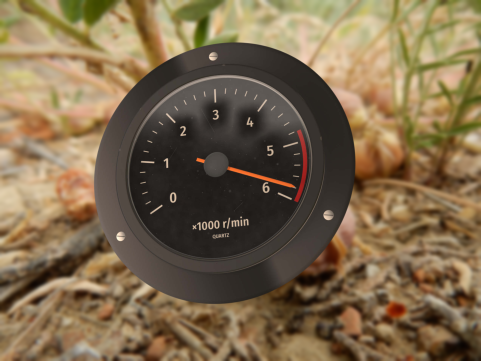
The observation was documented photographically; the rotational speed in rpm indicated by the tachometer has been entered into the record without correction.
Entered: 5800 rpm
